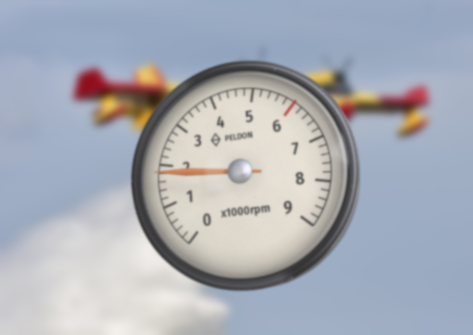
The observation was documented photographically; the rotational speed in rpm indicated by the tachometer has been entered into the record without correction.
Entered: 1800 rpm
